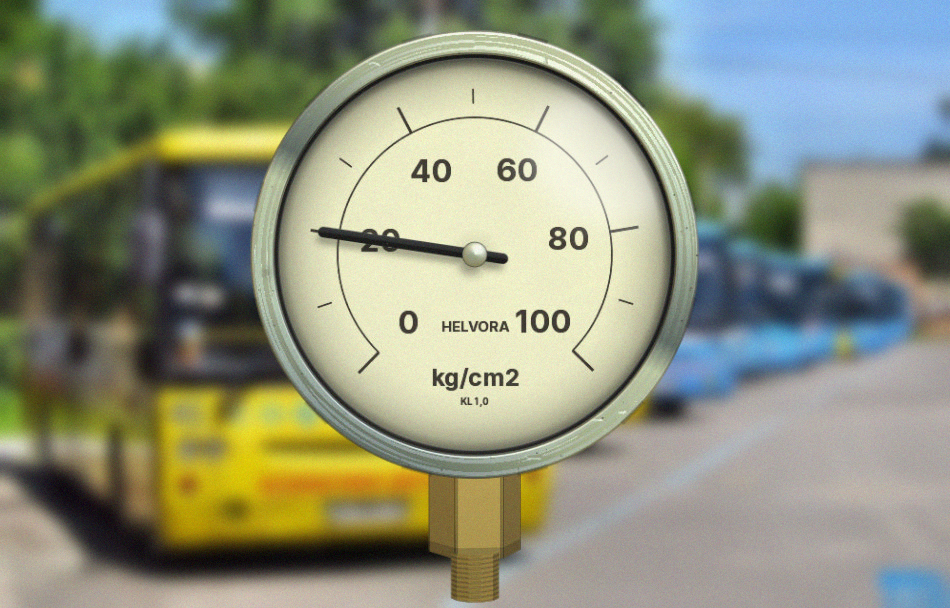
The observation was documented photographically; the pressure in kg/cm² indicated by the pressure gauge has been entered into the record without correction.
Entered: 20 kg/cm²
